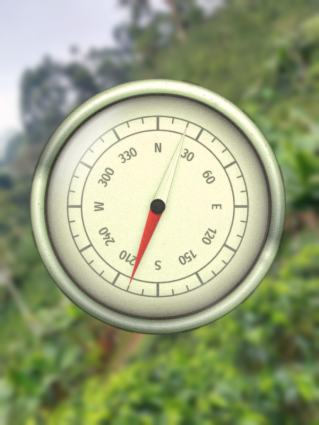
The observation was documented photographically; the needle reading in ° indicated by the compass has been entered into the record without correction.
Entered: 200 °
